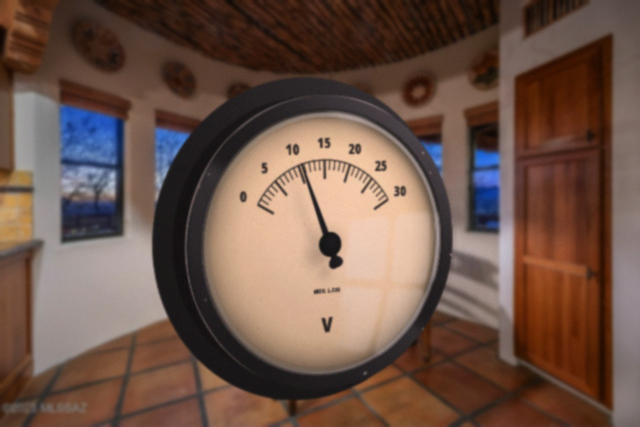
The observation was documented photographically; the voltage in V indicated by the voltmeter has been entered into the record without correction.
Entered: 10 V
